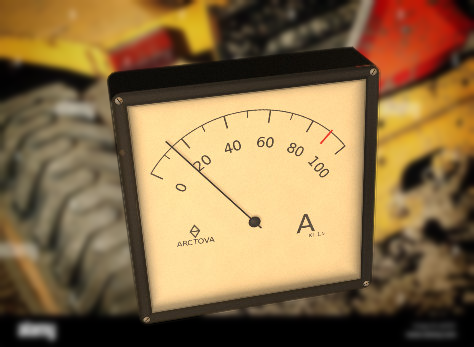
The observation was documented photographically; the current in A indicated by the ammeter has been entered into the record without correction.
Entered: 15 A
